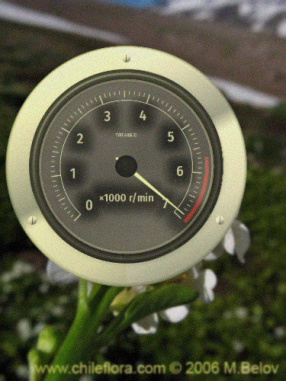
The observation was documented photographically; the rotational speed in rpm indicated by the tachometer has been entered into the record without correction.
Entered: 6900 rpm
